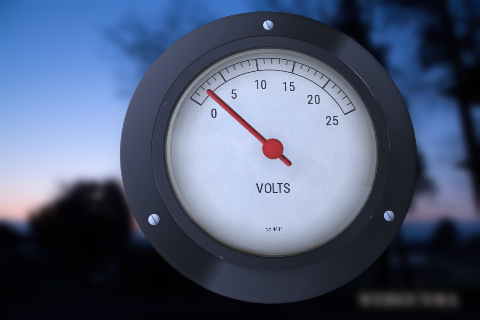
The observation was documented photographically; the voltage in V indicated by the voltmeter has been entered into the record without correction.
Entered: 2 V
